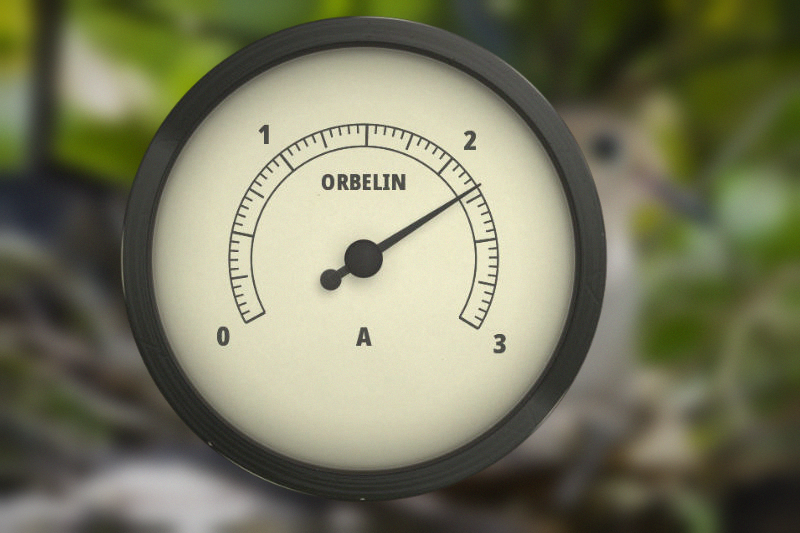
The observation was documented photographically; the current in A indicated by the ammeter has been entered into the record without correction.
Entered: 2.2 A
